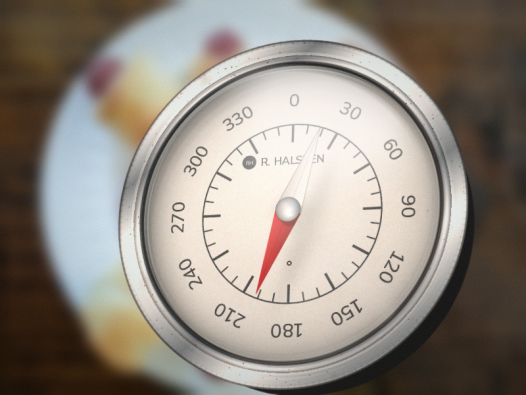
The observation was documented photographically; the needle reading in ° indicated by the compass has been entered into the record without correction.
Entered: 200 °
